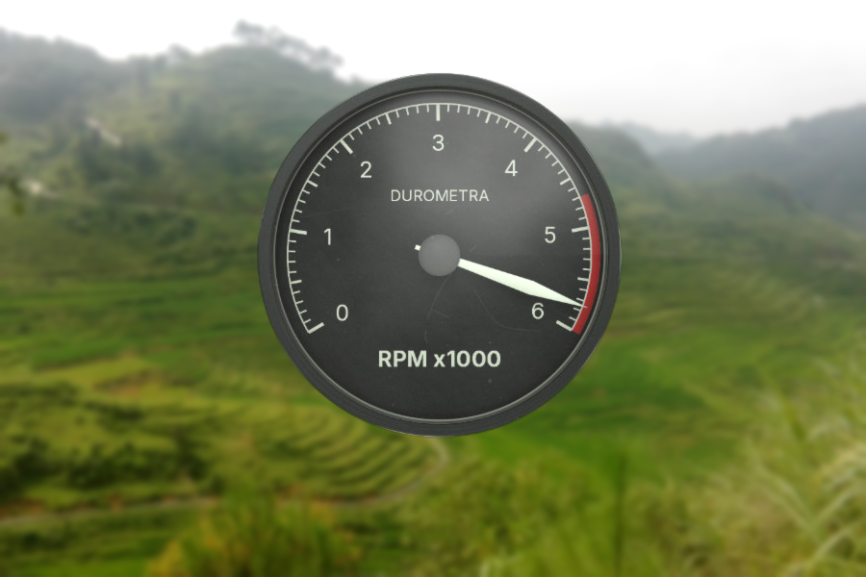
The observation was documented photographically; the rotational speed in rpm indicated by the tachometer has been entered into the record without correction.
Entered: 5750 rpm
